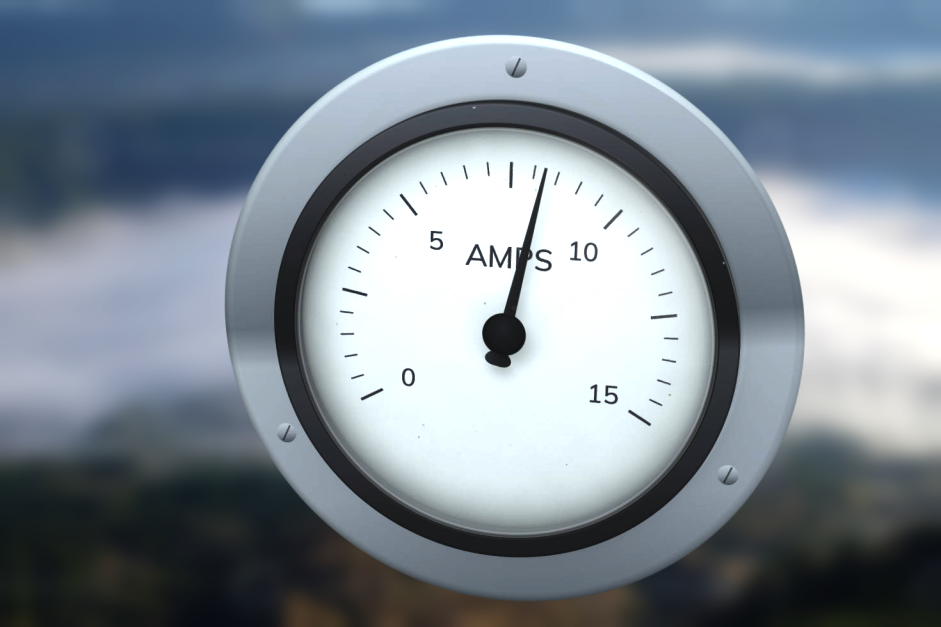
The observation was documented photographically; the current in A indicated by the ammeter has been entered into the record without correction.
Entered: 8.25 A
